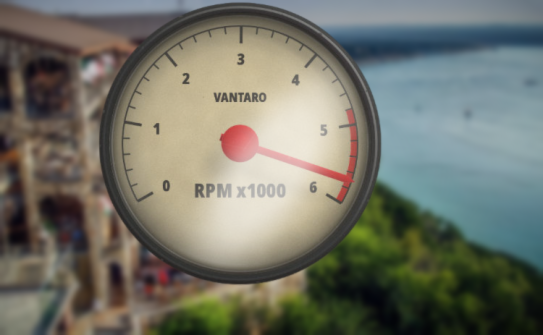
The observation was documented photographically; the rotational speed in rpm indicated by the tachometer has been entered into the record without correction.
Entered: 5700 rpm
